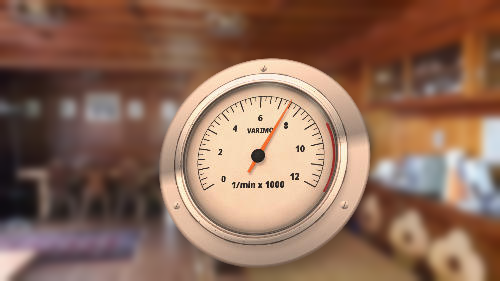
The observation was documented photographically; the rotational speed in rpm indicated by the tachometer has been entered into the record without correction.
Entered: 7500 rpm
